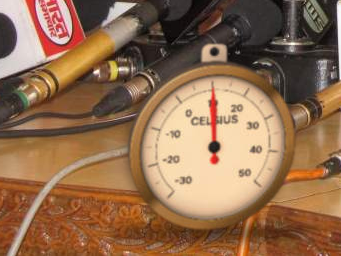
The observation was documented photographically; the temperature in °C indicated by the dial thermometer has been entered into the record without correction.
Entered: 10 °C
